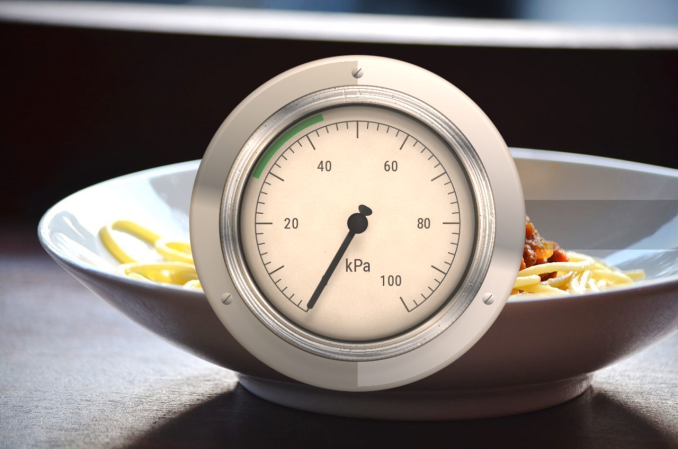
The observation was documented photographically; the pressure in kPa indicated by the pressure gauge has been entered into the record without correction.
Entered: 0 kPa
